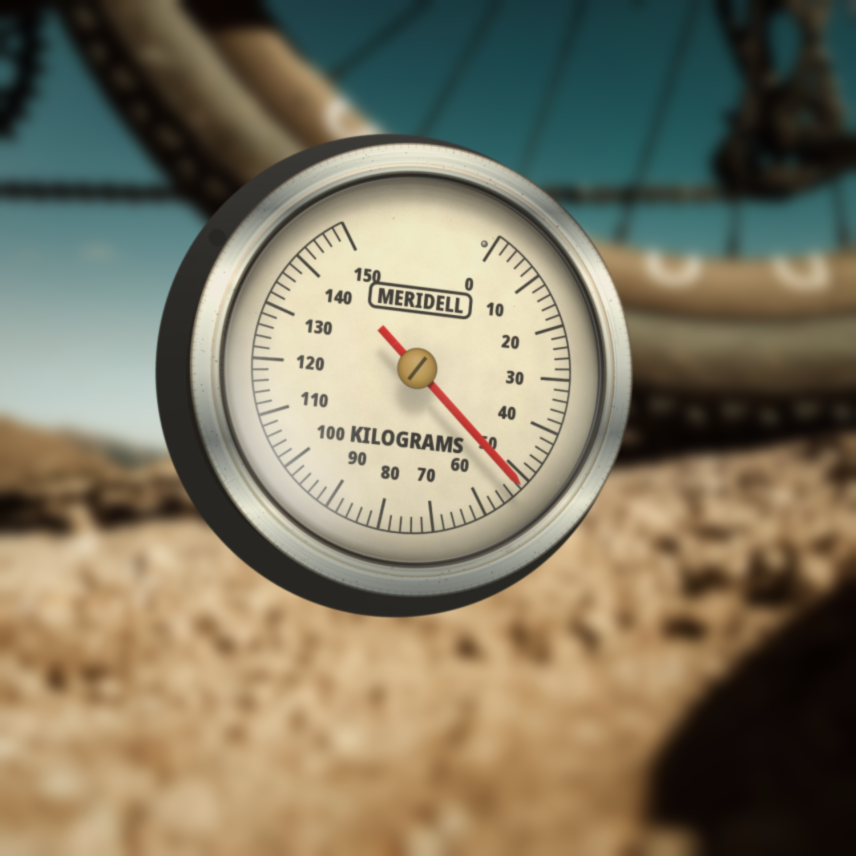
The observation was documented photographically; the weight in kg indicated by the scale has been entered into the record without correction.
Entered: 52 kg
